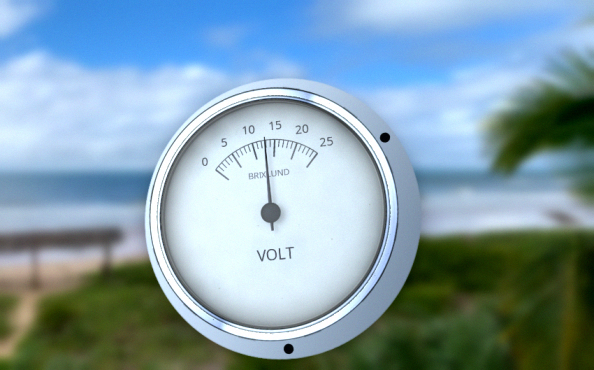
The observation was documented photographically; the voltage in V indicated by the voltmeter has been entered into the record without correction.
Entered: 13 V
